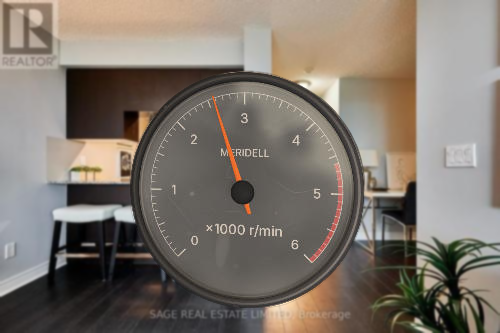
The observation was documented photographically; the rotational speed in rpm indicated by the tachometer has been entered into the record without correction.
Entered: 2600 rpm
